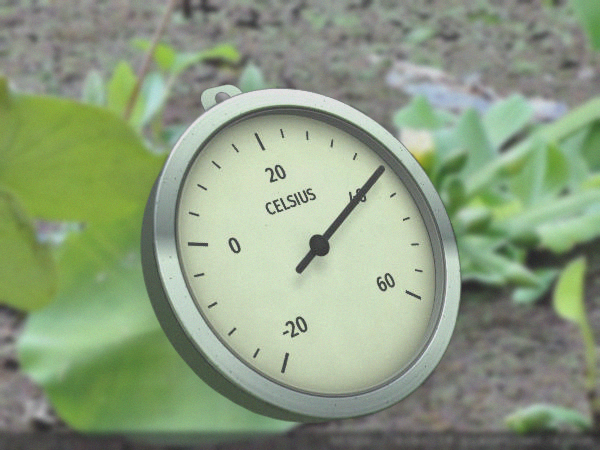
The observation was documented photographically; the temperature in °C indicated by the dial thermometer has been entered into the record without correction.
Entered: 40 °C
